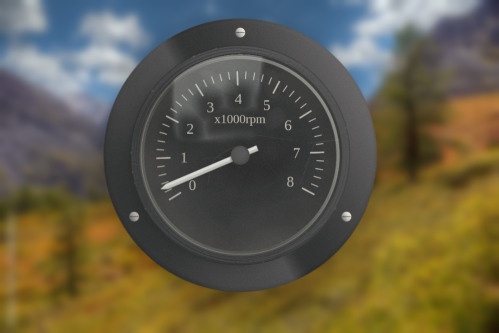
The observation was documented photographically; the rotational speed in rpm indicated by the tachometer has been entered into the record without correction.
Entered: 300 rpm
